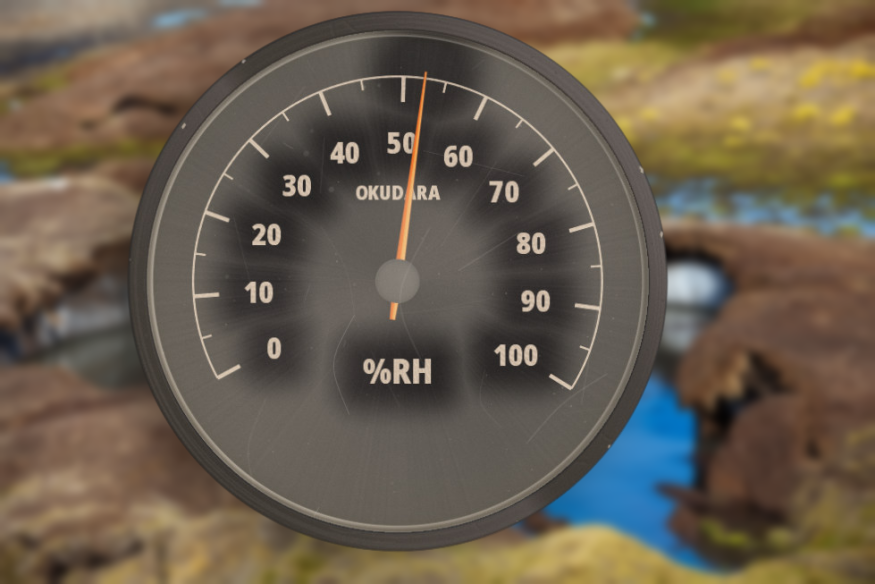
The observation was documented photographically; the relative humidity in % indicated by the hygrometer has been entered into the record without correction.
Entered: 52.5 %
